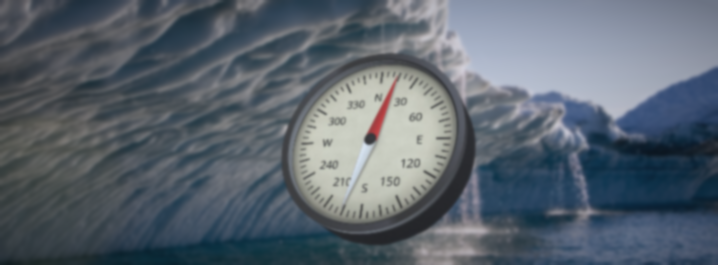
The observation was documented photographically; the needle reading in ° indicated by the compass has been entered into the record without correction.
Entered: 15 °
